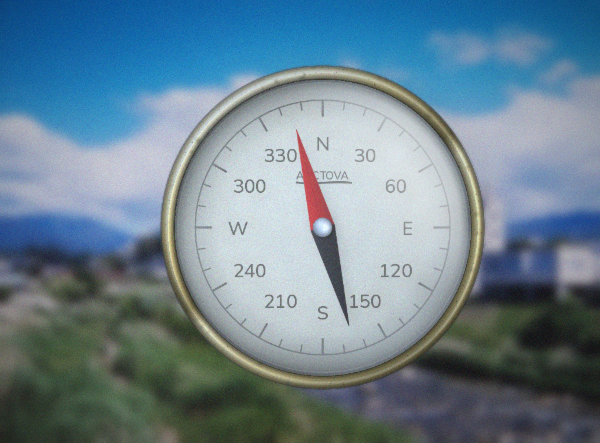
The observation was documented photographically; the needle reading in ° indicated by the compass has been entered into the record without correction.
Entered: 345 °
